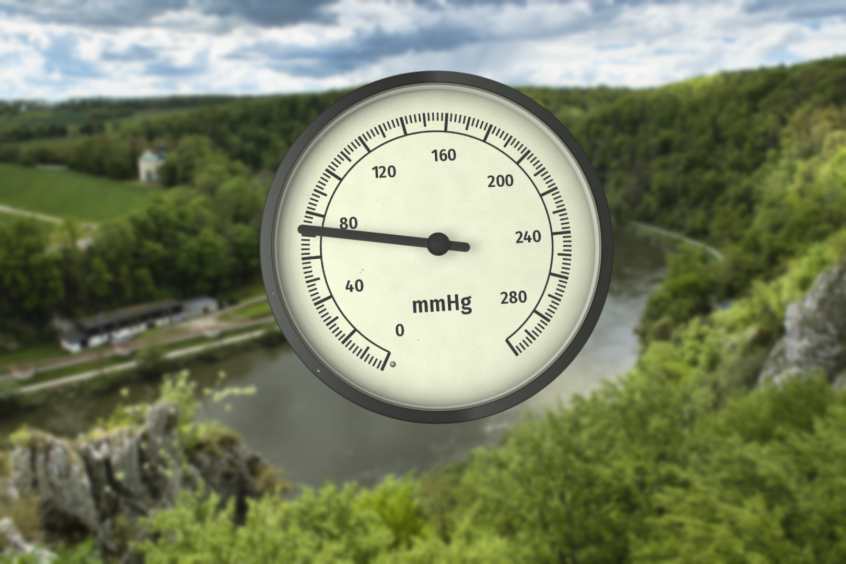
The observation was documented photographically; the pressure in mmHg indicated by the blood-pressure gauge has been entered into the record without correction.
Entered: 72 mmHg
